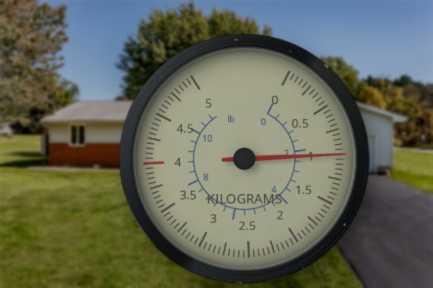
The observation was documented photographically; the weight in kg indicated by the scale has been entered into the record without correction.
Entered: 1 kg
